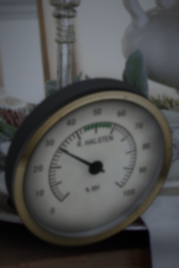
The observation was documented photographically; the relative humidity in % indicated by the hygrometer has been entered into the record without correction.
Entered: 30 %
